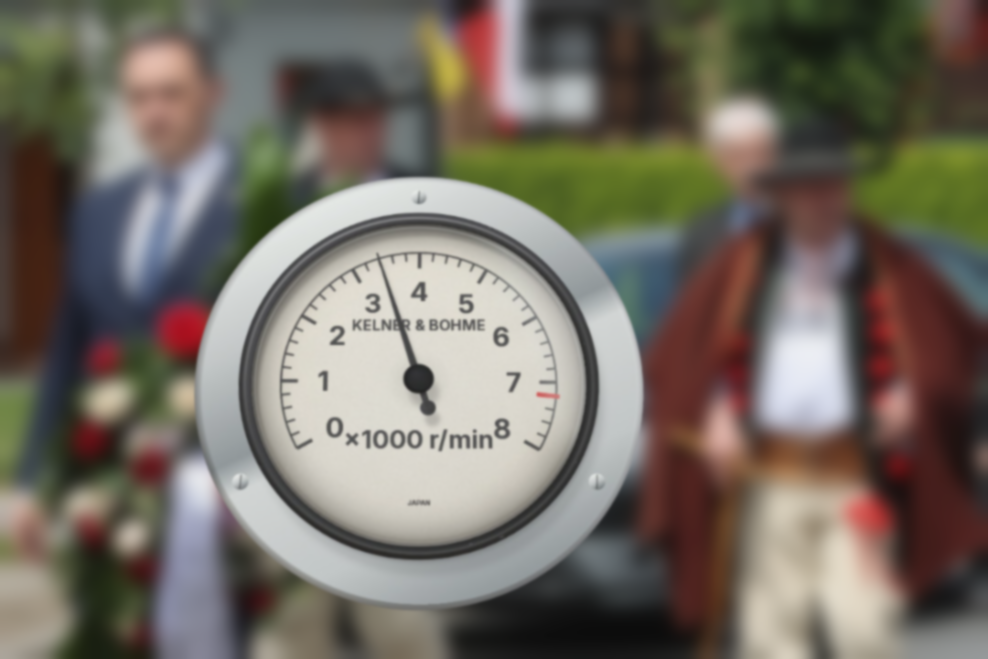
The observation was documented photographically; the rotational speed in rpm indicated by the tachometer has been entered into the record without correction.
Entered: 3400 rpm
